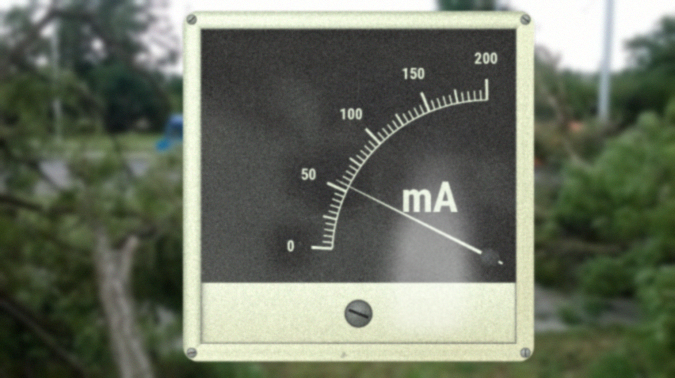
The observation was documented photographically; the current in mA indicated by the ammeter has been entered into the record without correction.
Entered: 55 mA
